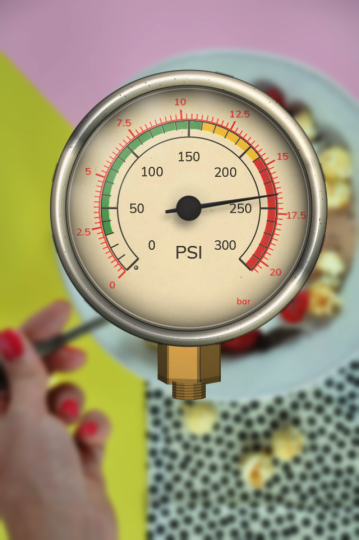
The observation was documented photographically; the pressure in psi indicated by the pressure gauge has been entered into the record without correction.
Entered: 240 psi
